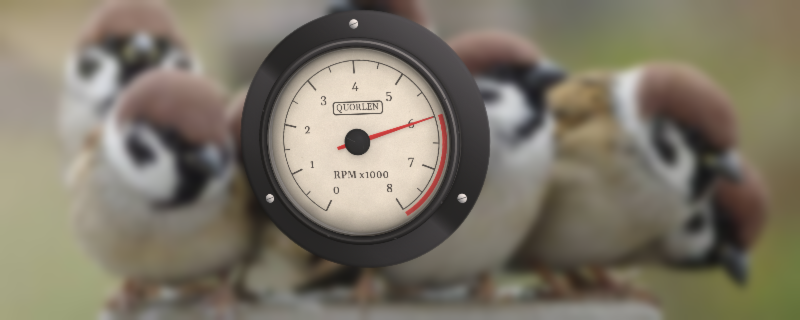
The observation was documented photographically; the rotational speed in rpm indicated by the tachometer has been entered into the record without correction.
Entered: 6000 rpm
